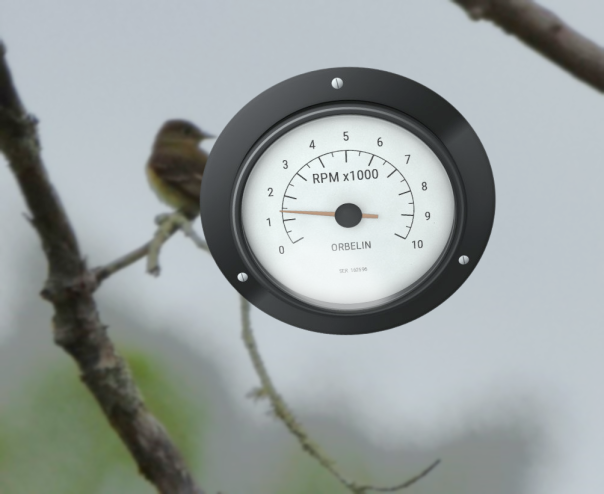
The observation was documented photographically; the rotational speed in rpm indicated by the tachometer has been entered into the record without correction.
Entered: 1500 rpm
